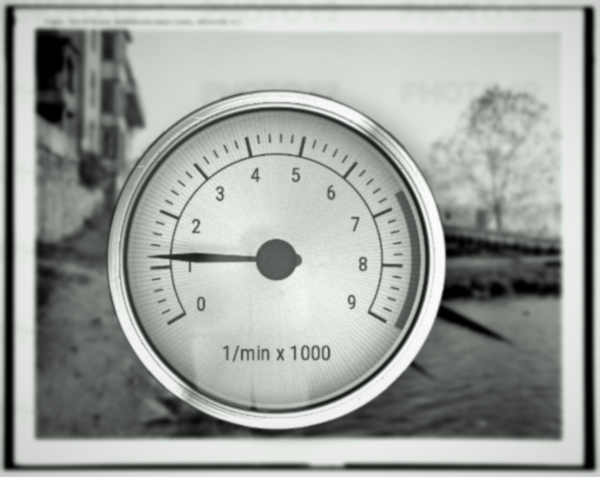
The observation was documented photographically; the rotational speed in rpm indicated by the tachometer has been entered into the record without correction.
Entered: 1200 rpm
